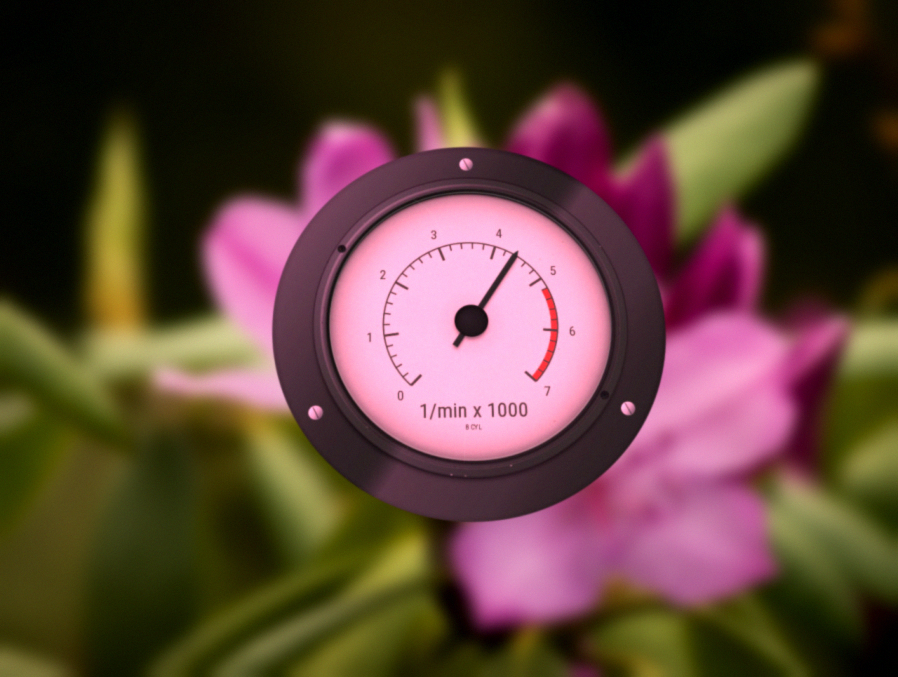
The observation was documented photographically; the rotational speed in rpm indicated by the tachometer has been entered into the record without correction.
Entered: 4400 rpm
